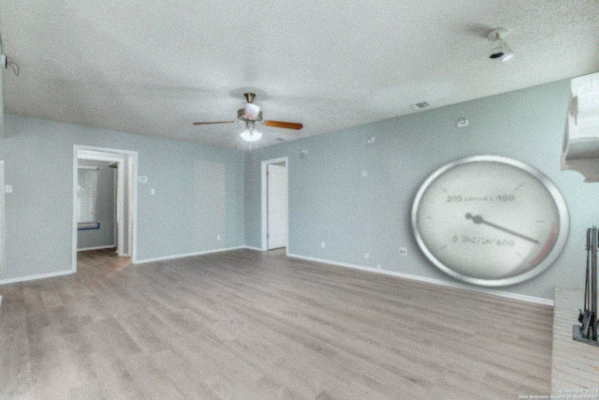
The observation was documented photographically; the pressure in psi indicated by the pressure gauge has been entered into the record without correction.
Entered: 550 psi
